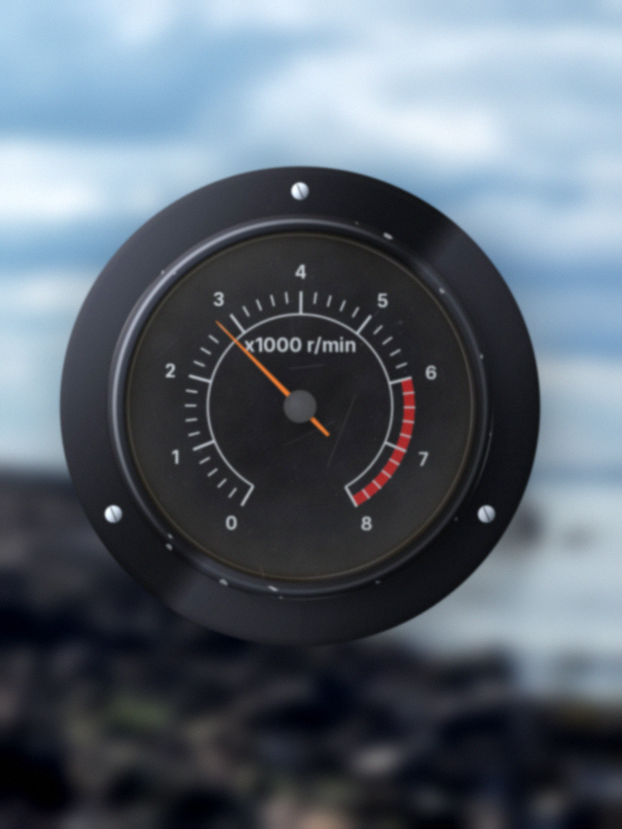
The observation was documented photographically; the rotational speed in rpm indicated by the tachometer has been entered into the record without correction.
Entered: 2800 rpm
